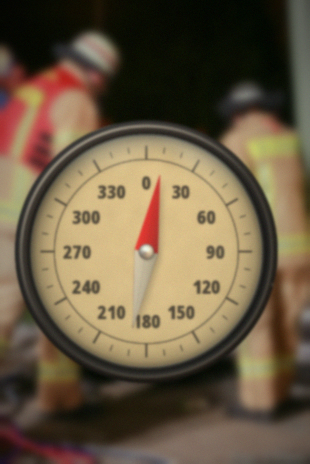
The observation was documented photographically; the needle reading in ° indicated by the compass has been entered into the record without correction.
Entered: 10 °
